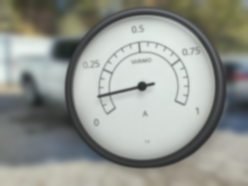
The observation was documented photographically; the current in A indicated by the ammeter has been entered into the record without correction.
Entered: 0.1 A
